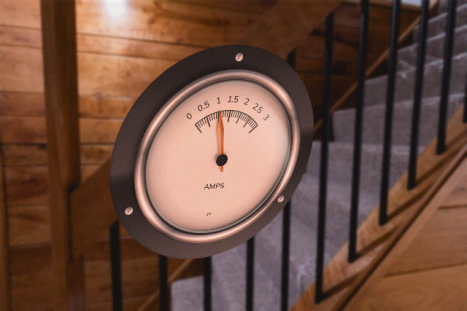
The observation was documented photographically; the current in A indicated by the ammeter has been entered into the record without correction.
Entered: 1 A
